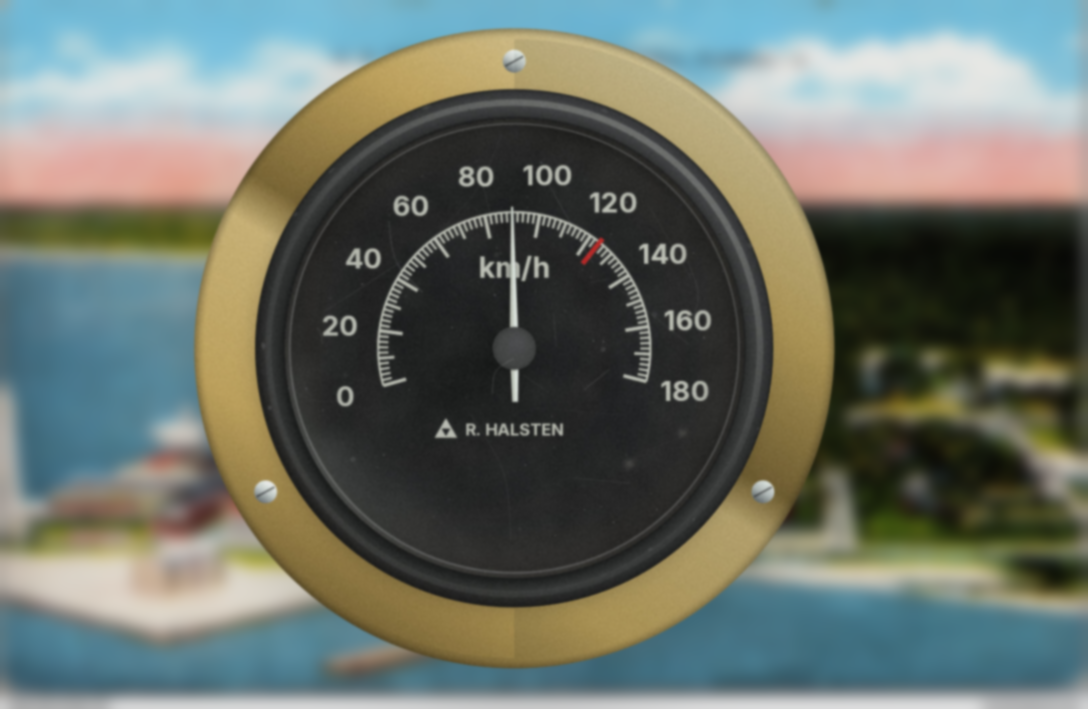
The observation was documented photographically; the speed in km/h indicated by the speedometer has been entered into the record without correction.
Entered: 90 km/h
